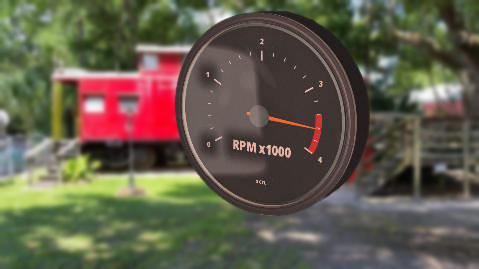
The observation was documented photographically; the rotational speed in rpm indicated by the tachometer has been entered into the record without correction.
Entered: 3600 rpm
